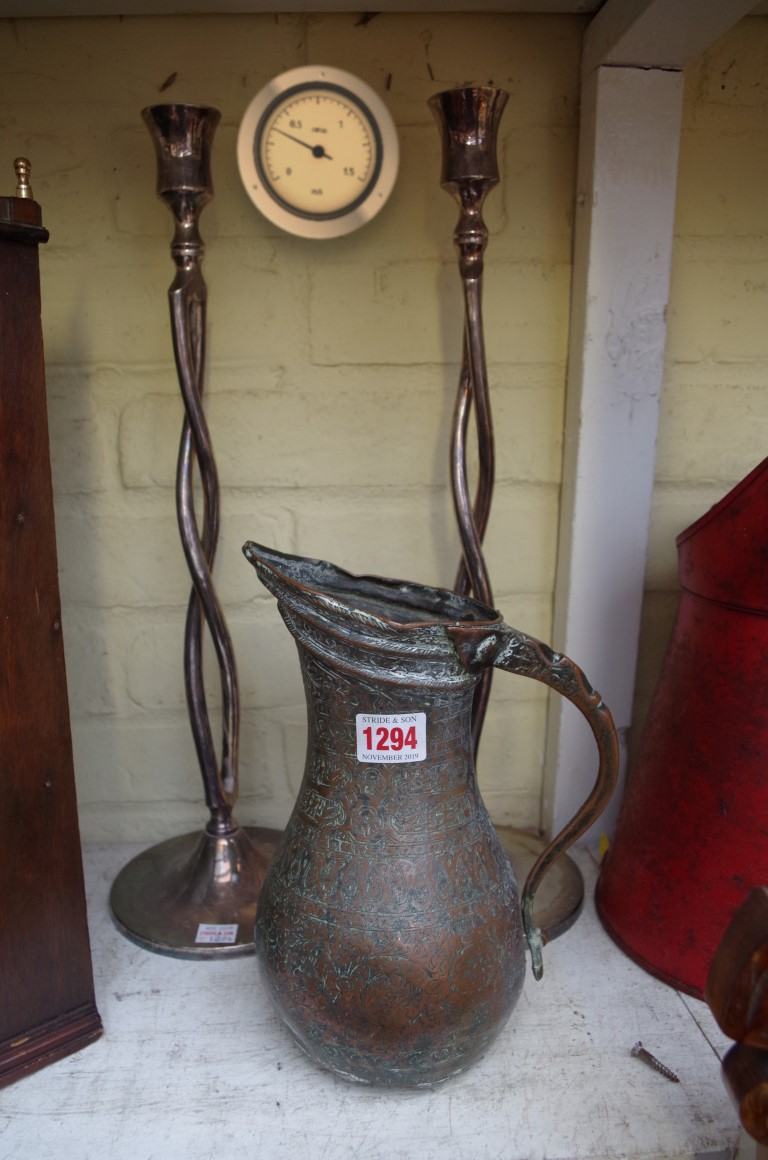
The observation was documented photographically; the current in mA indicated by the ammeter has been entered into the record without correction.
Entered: 0.35 mA
